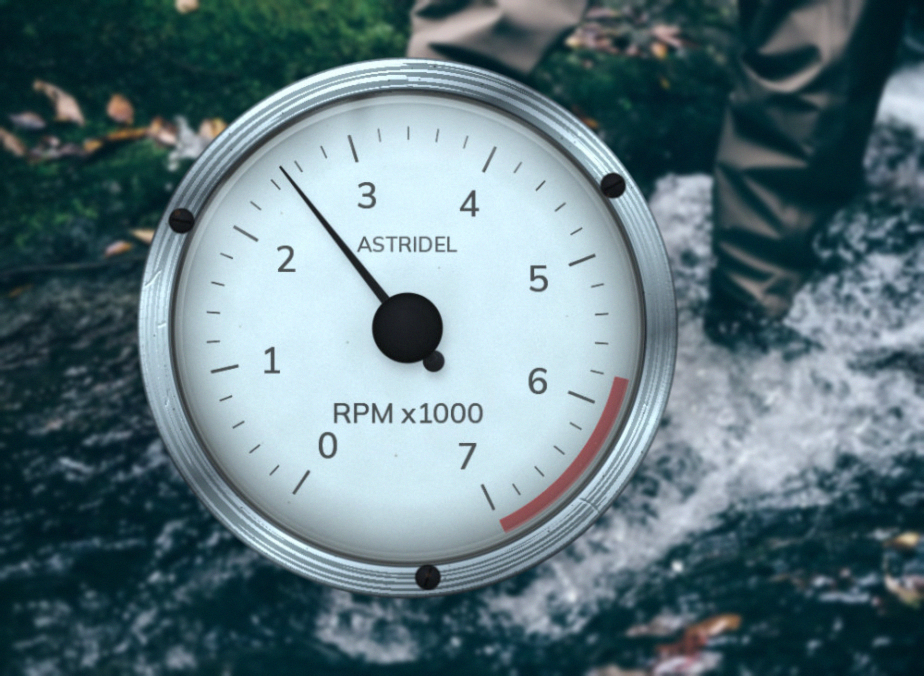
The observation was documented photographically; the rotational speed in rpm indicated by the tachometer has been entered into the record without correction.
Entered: 2500 rpm
